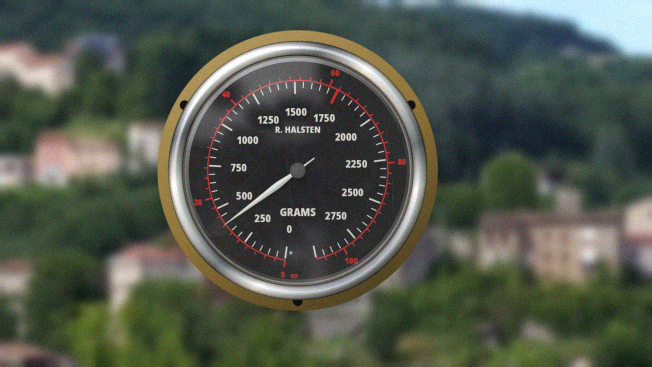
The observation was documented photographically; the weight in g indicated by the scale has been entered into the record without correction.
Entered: 400 g
